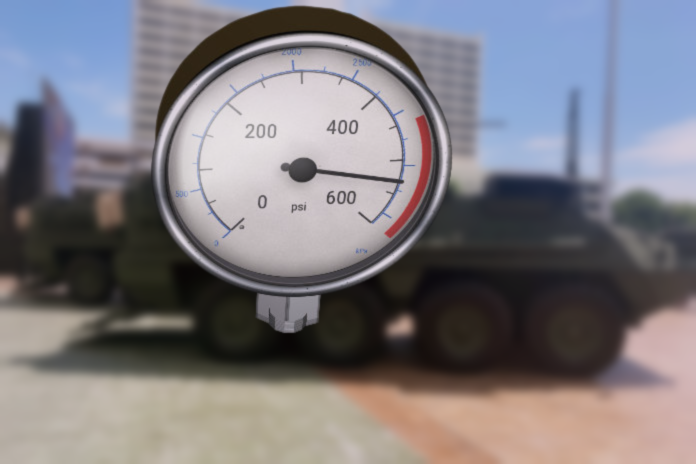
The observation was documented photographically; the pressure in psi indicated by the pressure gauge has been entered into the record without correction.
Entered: 525 psi
